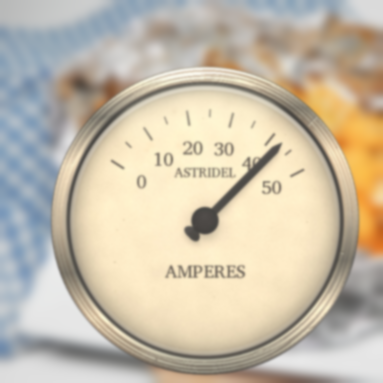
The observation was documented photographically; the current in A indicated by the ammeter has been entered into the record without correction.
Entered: 42.5 A
